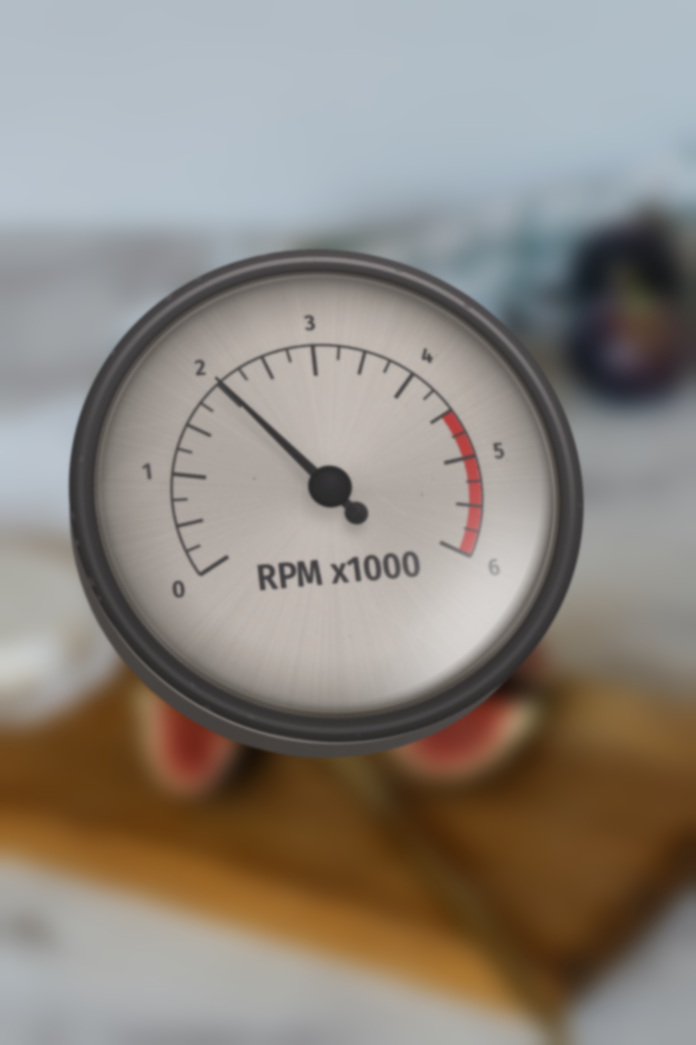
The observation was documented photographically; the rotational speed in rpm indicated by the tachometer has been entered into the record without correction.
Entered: 2000 rpm
